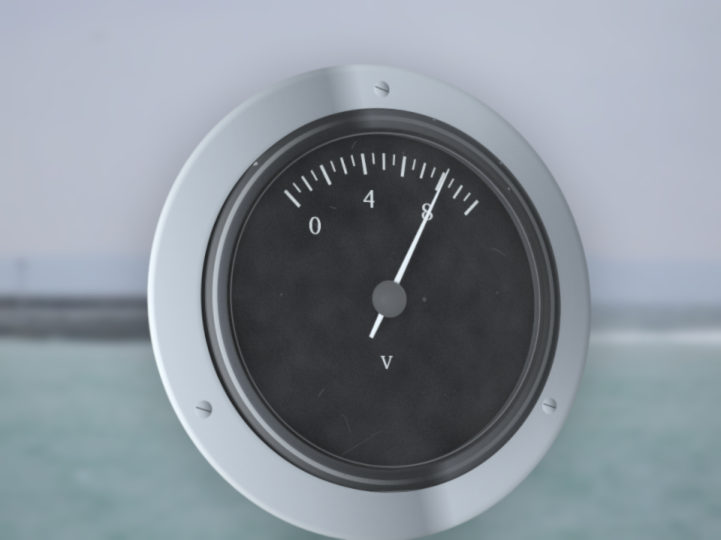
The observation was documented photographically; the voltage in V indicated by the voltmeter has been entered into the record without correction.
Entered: 8 V
